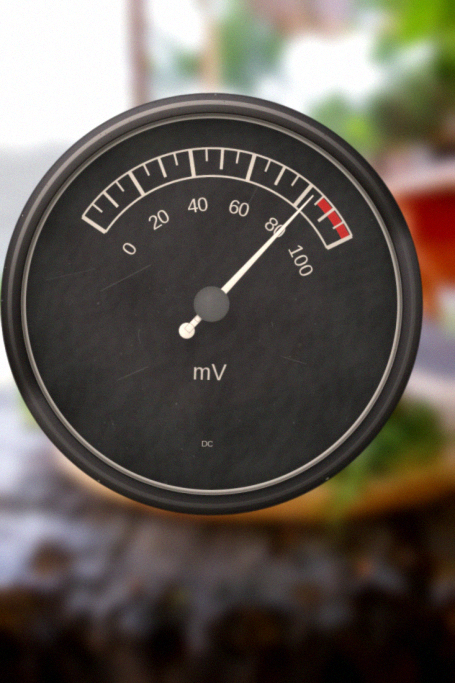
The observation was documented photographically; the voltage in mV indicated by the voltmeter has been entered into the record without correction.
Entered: 82.5 mV
